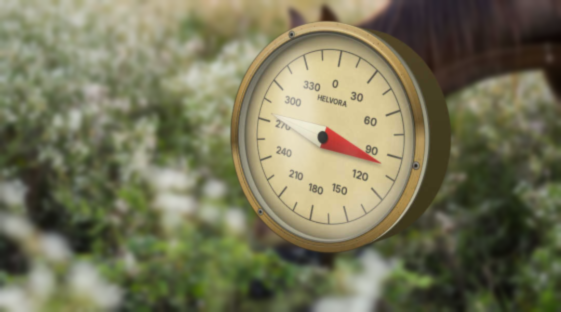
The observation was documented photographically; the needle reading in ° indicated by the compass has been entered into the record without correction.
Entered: 97.5 °
